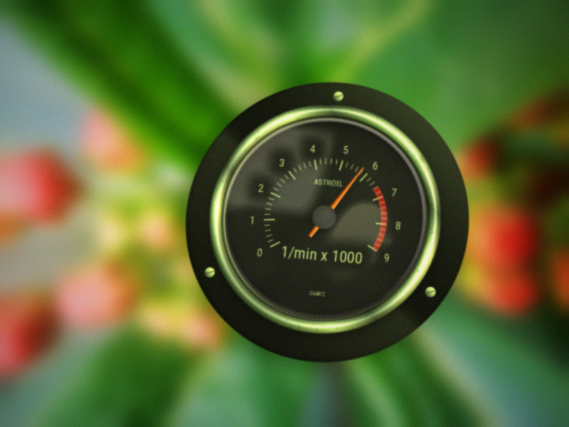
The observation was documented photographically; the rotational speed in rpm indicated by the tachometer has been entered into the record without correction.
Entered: 5800 rpm
